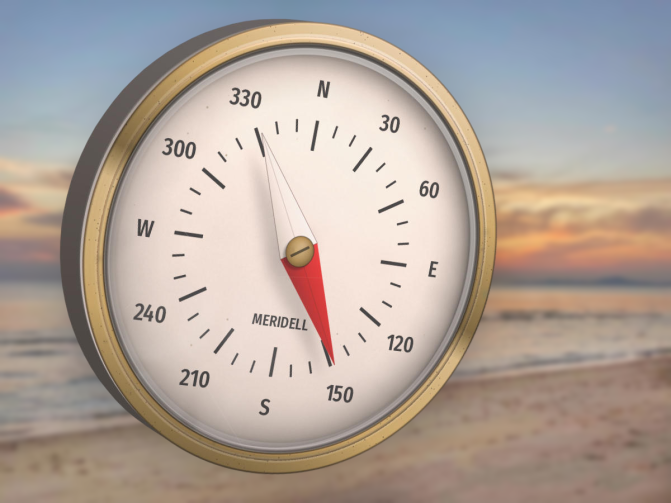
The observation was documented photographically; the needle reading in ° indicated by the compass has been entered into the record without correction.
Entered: 150 °
